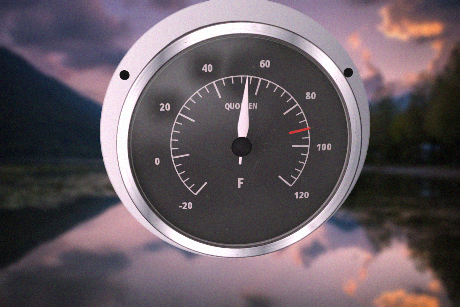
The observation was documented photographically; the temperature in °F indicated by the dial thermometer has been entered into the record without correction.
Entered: 54 °F
